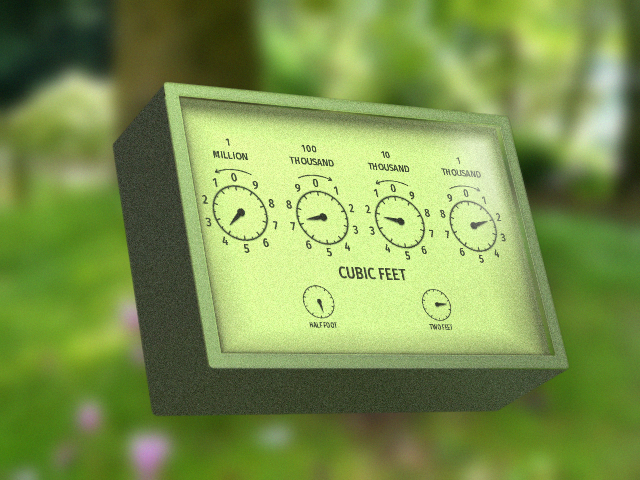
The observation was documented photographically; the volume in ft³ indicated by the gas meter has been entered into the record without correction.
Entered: 372200 ft³
